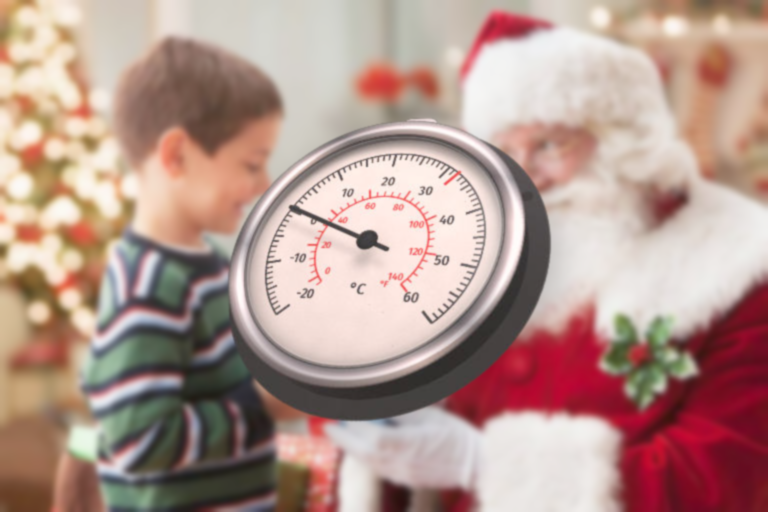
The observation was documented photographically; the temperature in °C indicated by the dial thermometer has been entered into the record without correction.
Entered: 0 °C
